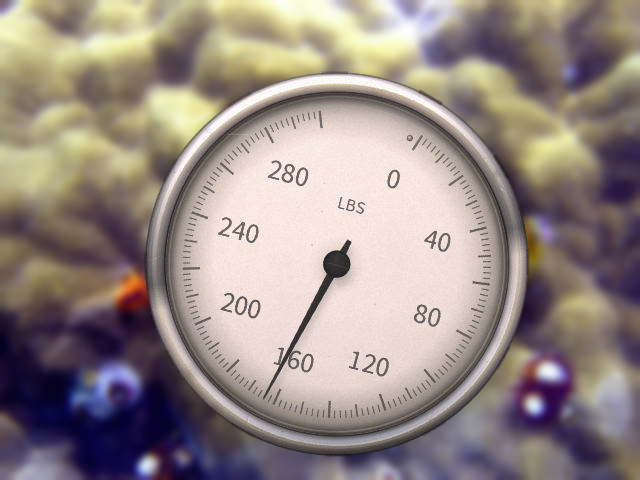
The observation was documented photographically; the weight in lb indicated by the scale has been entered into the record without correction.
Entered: 164 lb
